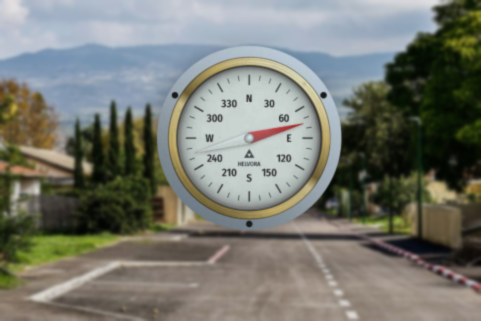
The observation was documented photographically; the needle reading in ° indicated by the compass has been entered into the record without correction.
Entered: 75 °
